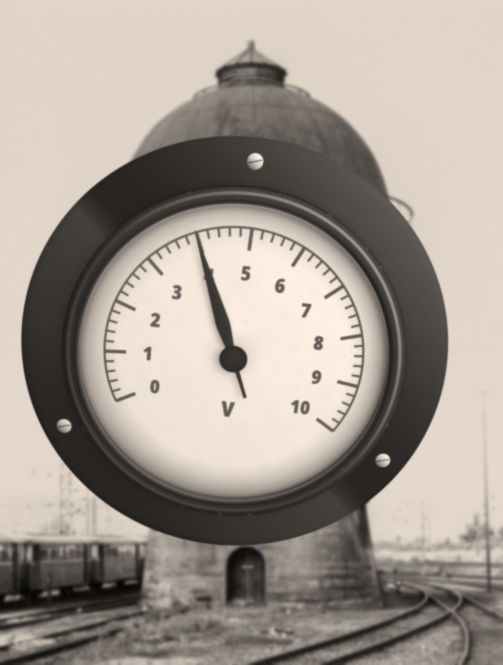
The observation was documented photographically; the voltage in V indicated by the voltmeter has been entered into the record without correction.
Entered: 4 V
